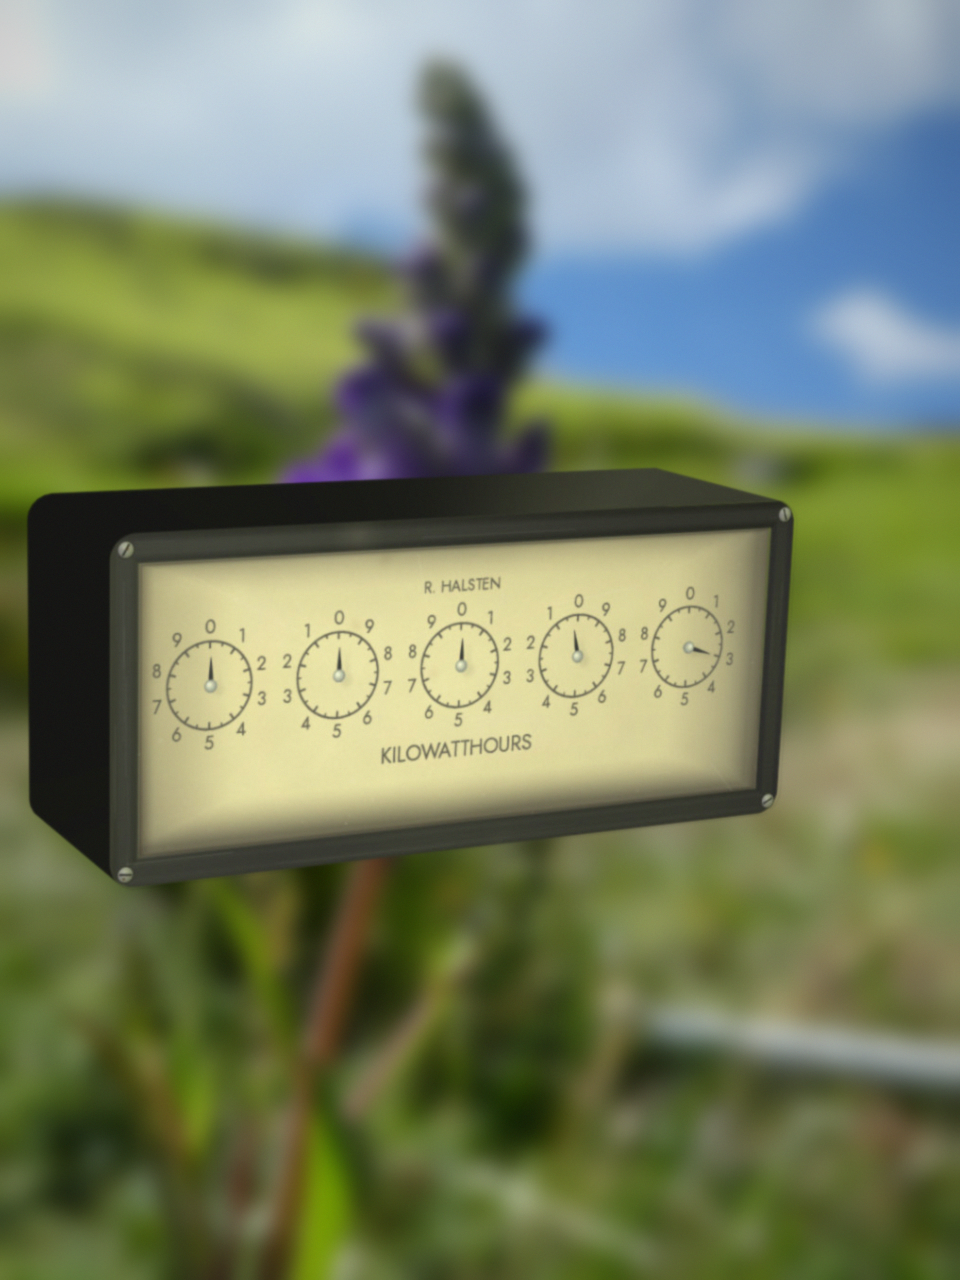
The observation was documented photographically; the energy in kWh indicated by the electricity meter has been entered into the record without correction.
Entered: 3 kWh
